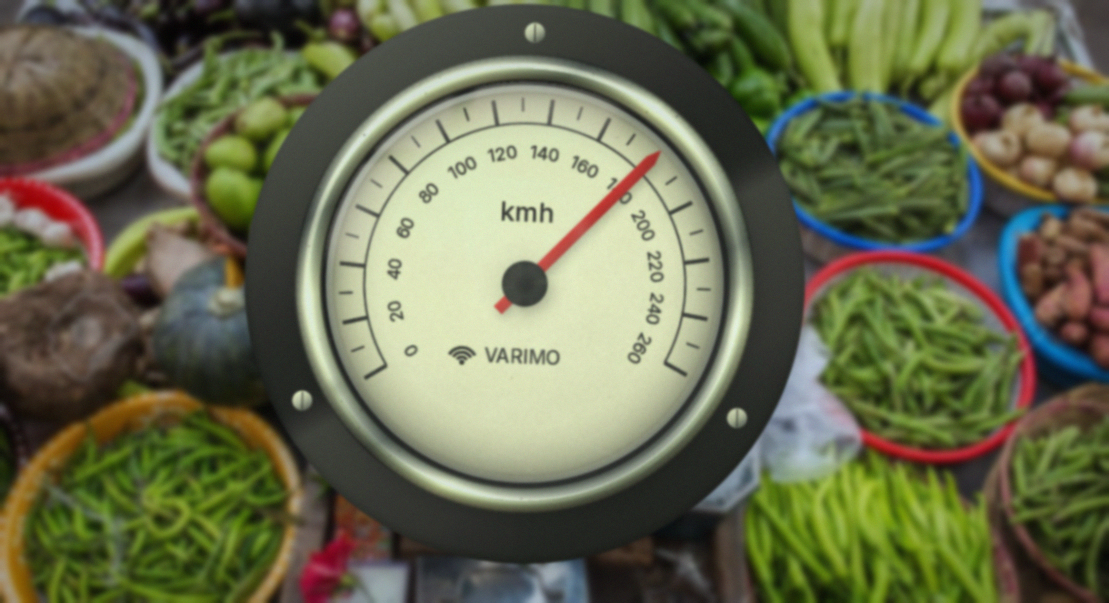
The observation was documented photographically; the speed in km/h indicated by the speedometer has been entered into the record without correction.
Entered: 180 km/h
